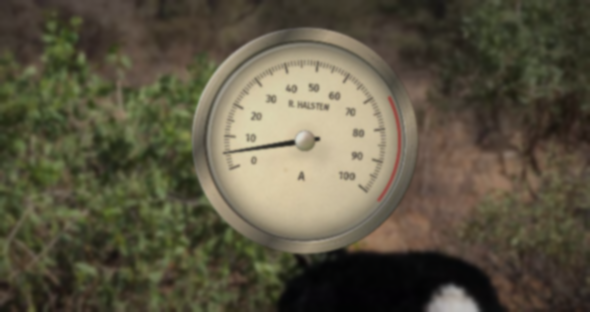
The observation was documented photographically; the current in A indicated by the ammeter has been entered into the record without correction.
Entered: 5 A
